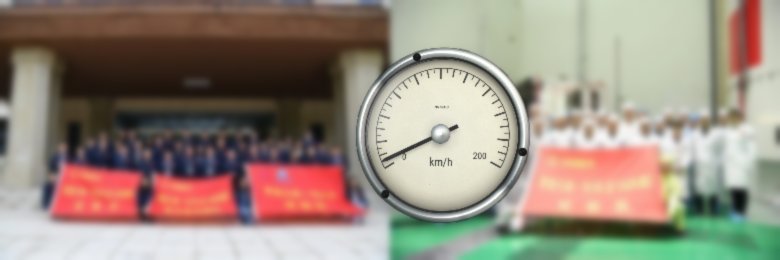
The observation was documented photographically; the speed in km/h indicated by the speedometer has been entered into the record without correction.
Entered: 5 km/h
